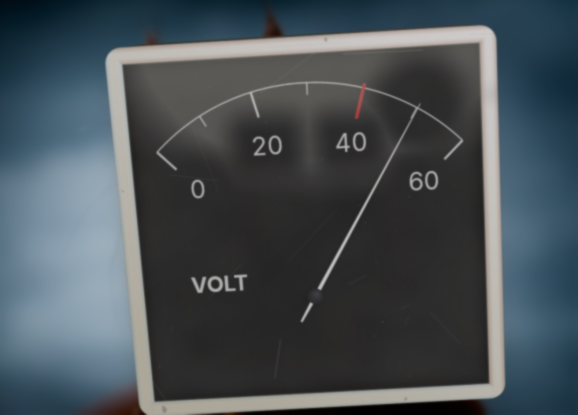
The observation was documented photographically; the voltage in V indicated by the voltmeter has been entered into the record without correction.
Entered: 50 V
